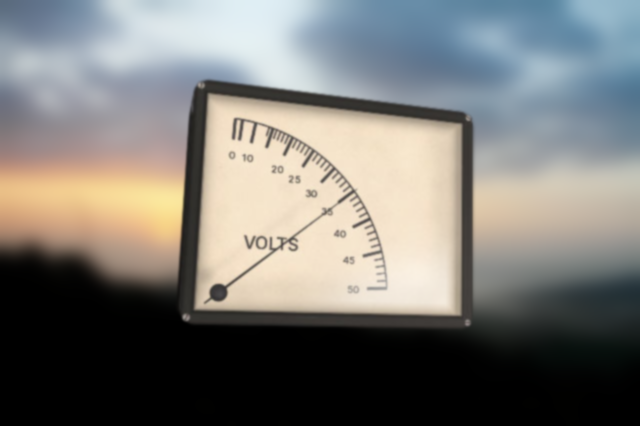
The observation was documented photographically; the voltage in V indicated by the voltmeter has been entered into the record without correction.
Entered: 35 V
